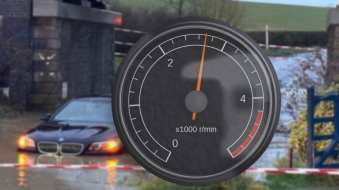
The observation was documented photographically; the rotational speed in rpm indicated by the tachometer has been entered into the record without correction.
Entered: 2700 rpm
